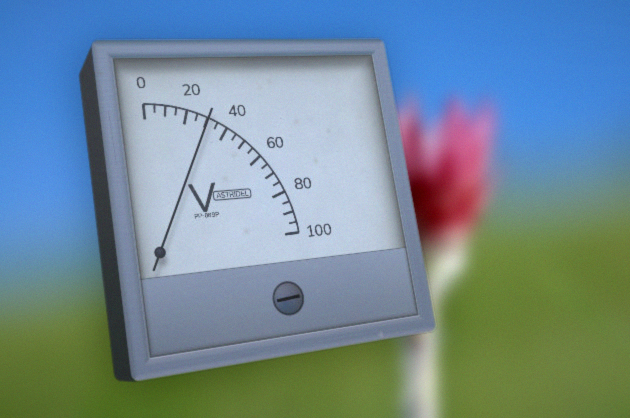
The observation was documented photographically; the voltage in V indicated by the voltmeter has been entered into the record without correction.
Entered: 30 V
